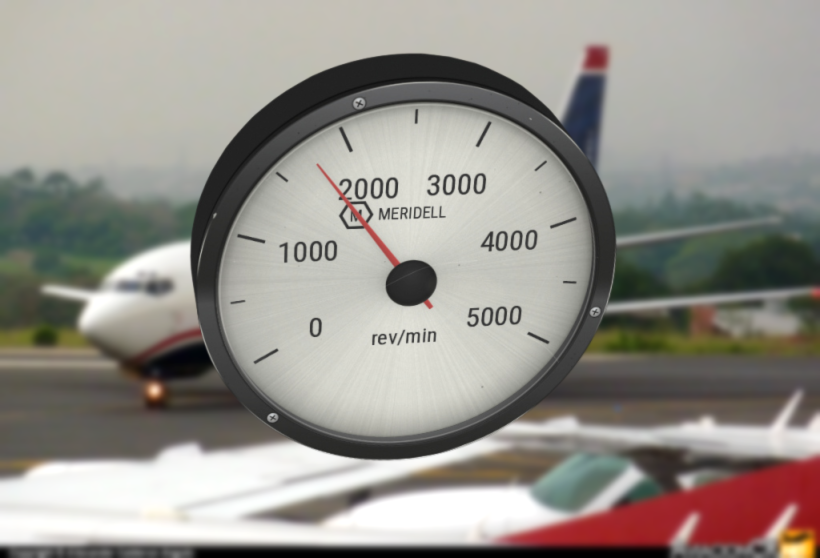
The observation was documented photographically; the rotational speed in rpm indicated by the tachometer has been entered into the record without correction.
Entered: 1750 rpm
